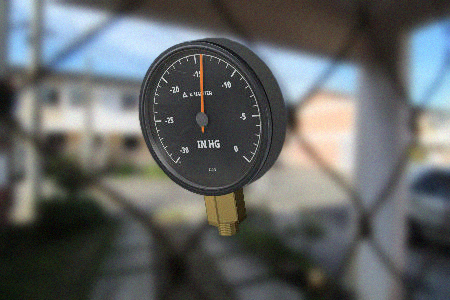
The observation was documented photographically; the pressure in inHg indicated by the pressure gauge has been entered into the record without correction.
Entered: -14 inHg
